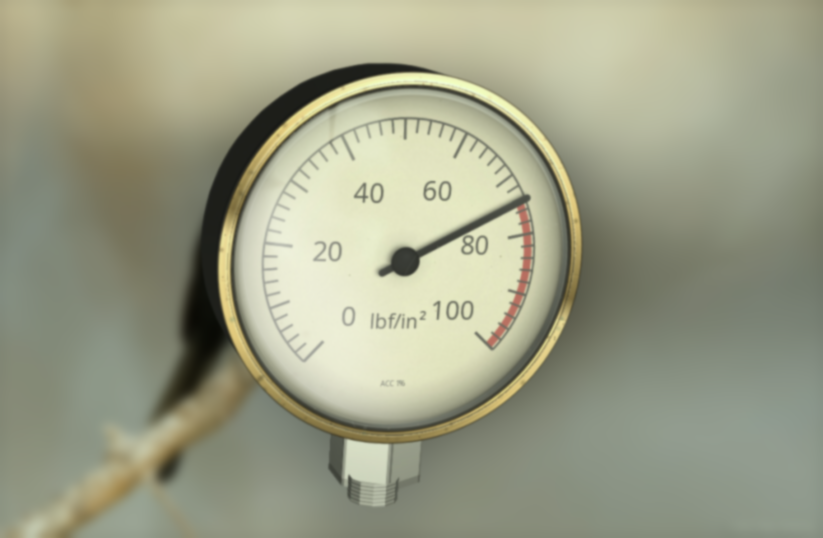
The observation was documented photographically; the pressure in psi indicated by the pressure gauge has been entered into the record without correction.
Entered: 74 psi
